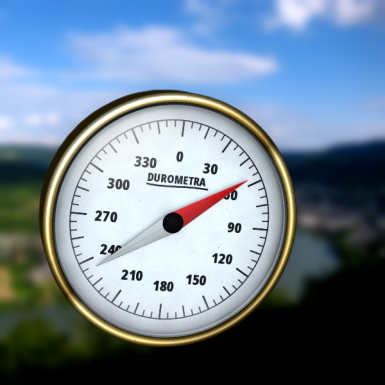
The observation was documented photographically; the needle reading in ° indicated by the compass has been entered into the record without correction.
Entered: 55 °
